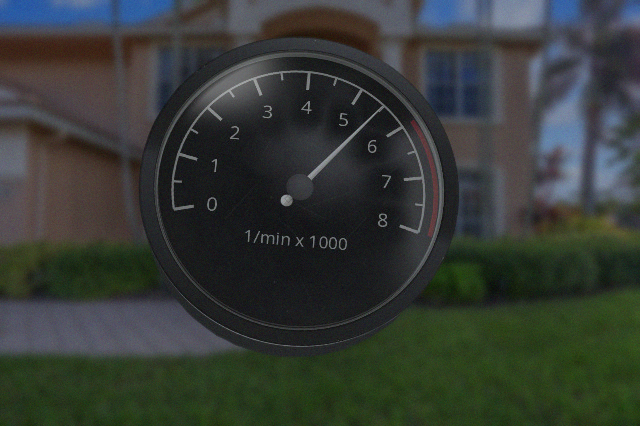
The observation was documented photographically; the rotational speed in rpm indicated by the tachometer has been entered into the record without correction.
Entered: 5500 rpm
